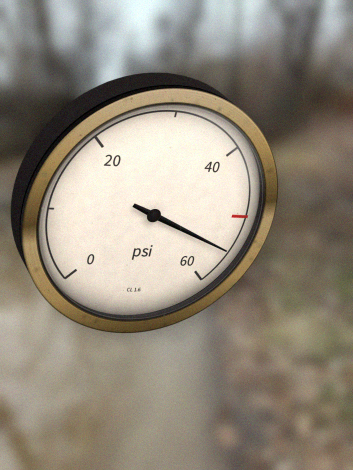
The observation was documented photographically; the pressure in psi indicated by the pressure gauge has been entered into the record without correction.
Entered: 55 psi
